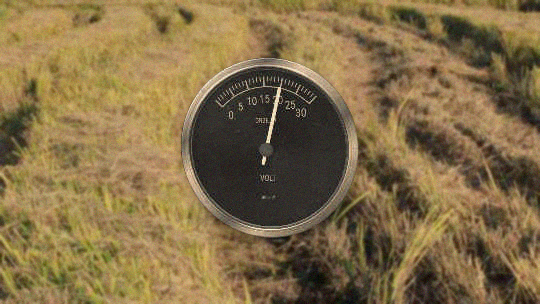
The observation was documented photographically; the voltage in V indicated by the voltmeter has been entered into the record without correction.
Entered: 20 V
